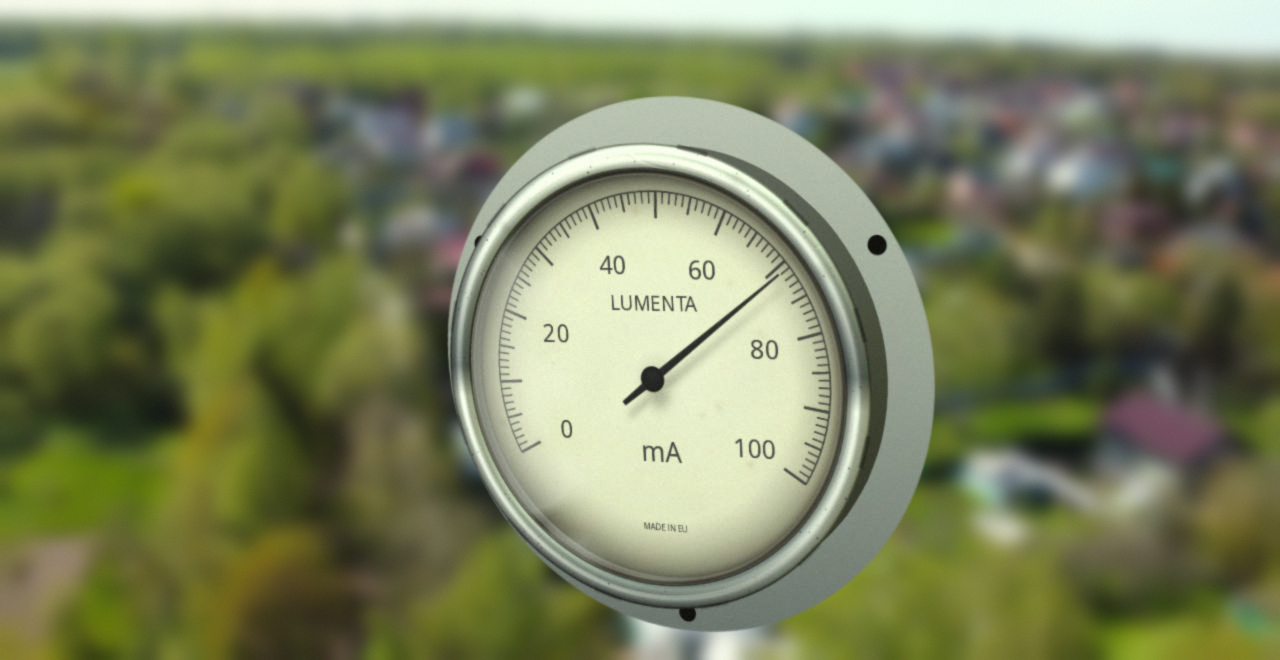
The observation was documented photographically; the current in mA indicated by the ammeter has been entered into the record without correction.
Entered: 71 mA
